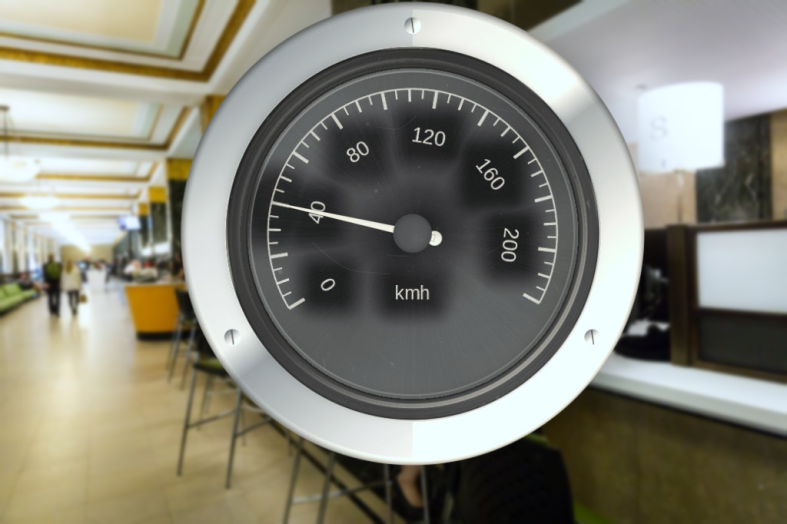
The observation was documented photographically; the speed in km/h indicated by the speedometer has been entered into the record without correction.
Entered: 40 km/h
